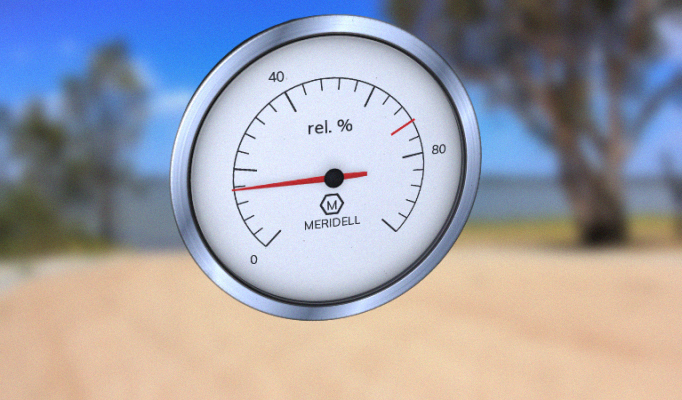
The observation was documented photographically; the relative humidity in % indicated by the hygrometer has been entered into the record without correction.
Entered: 16 %
